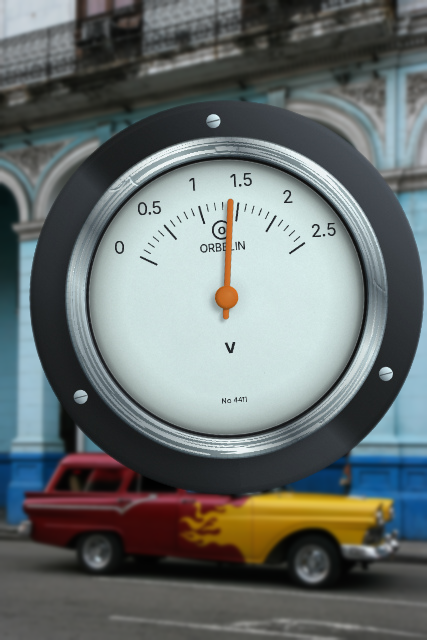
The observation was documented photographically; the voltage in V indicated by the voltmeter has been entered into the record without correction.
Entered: 1.4 V
